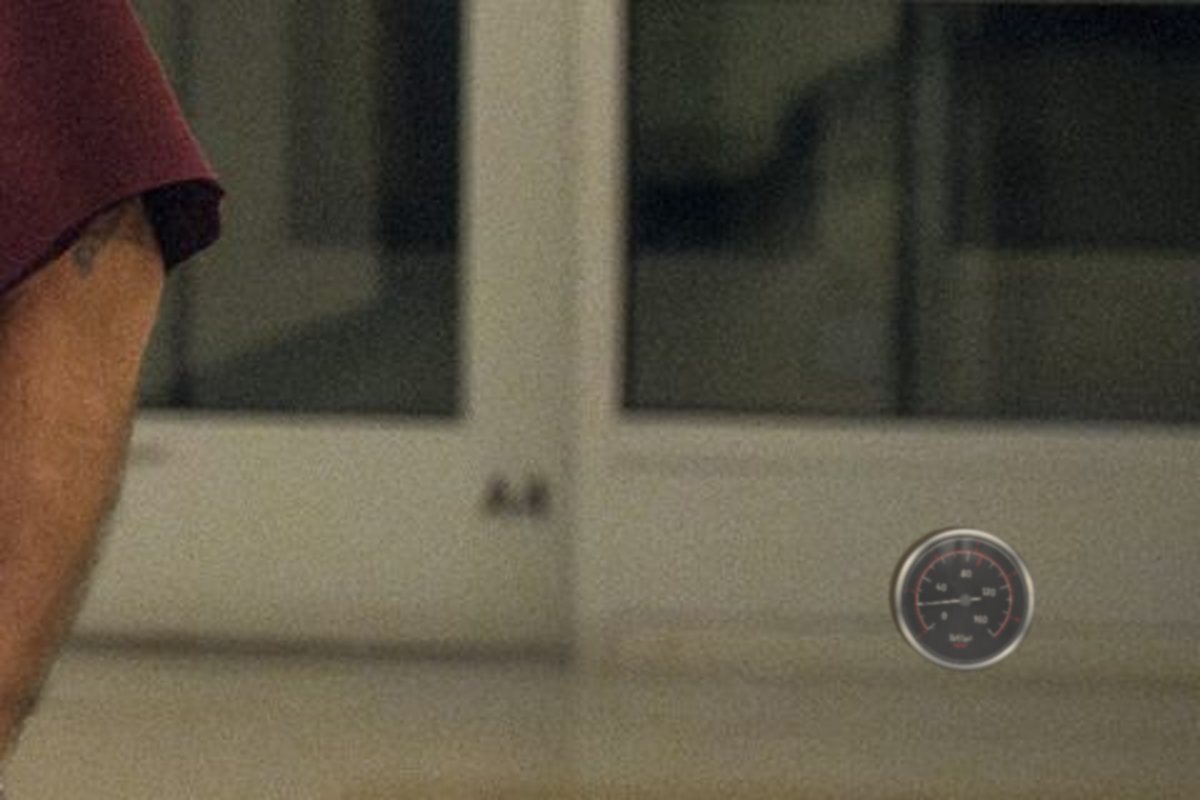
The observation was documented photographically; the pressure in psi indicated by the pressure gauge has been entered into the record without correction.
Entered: 20 psi
